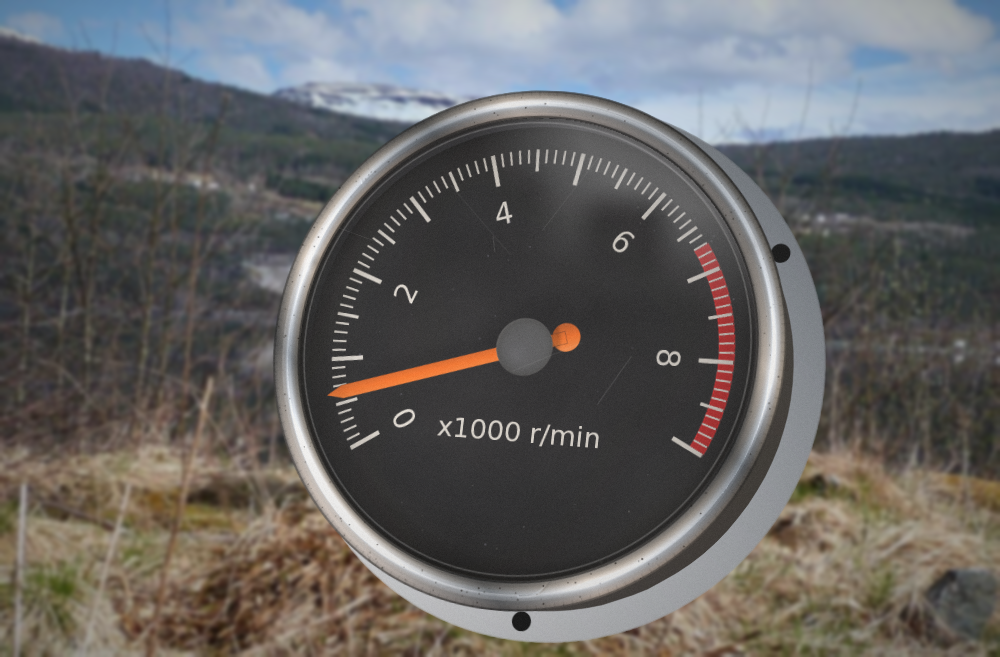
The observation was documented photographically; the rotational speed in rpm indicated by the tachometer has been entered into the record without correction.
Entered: 600 rpm
